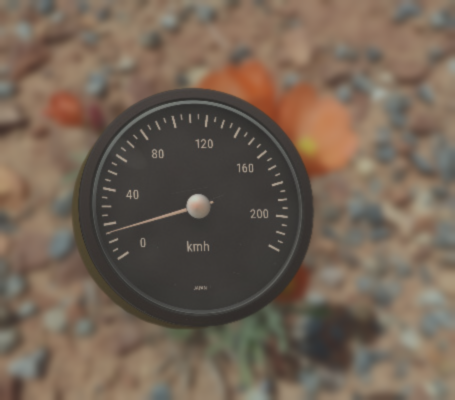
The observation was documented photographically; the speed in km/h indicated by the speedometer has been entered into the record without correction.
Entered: 15 km/h
